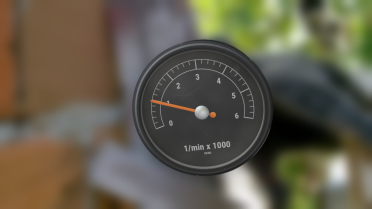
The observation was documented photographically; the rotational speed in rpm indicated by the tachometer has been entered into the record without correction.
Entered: 1000 rpm
